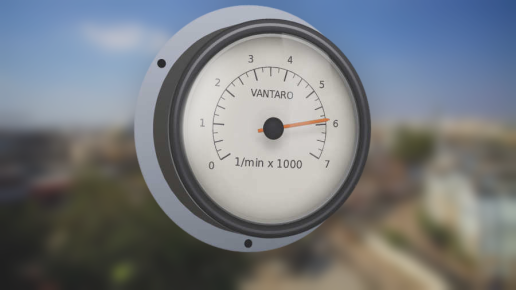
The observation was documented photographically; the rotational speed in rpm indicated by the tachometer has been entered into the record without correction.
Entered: 5875 rpm
